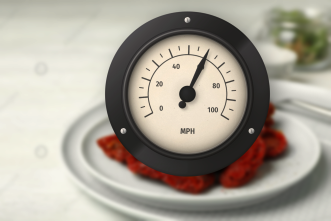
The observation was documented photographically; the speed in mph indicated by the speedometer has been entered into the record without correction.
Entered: 60 mph
